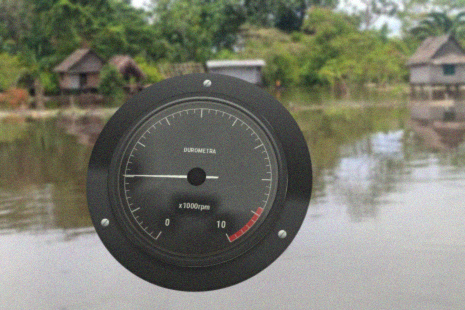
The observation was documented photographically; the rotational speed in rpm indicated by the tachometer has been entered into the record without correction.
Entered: 2000 rpm
